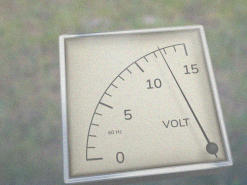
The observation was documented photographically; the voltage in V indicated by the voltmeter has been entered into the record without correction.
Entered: 12.5 V
